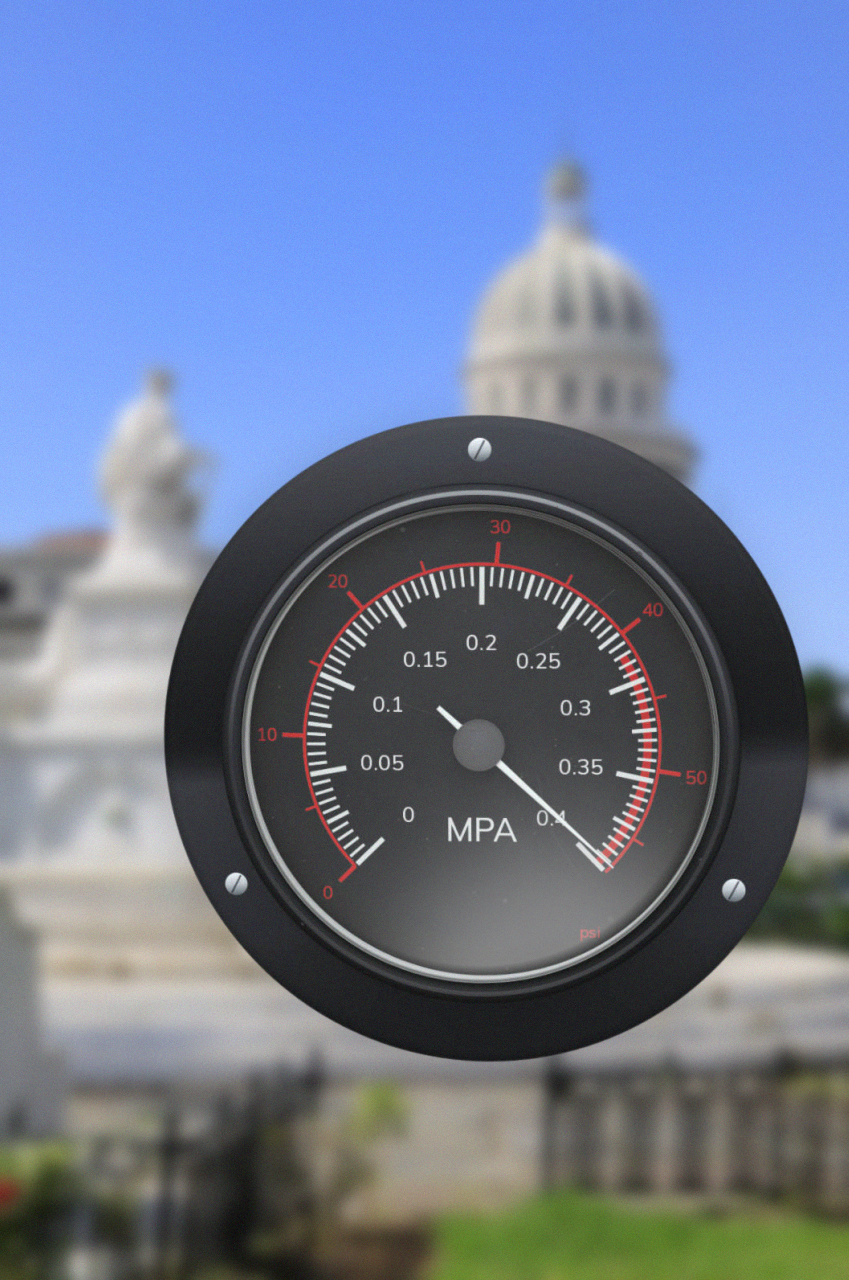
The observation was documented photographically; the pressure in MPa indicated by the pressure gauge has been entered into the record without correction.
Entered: 0.395 MPa
